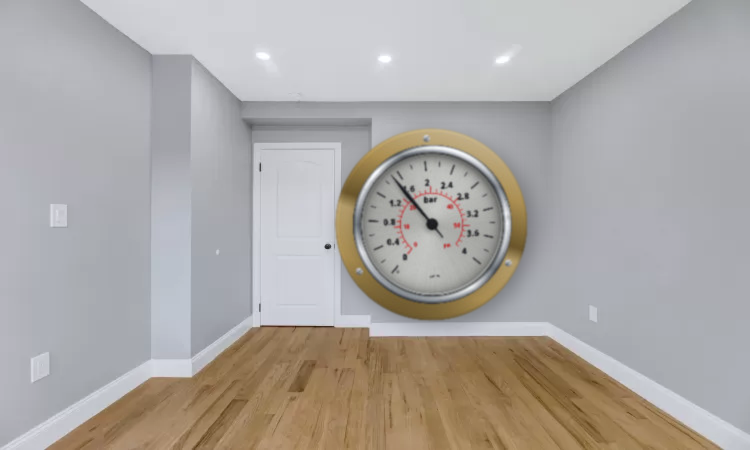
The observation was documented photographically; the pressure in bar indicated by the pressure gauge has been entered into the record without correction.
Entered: 1.5 bar
